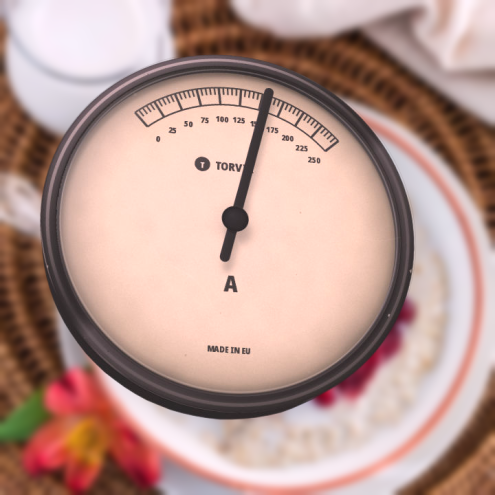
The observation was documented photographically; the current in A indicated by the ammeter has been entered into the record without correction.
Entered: 155 A
